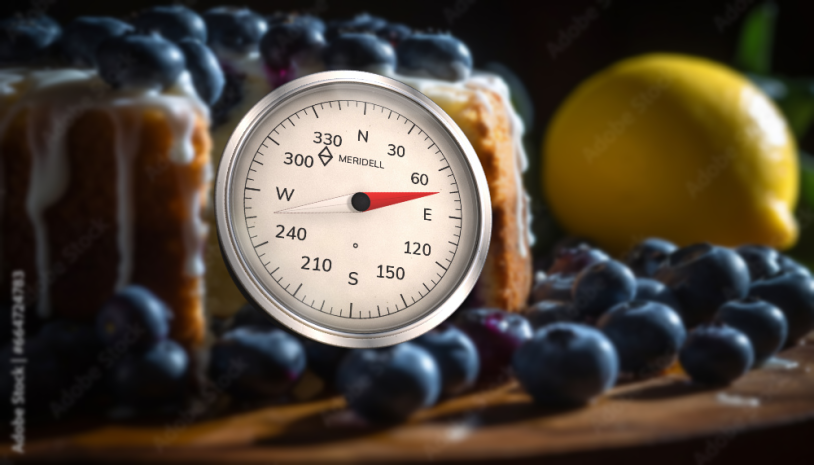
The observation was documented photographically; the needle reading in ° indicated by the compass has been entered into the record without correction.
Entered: 75 °
